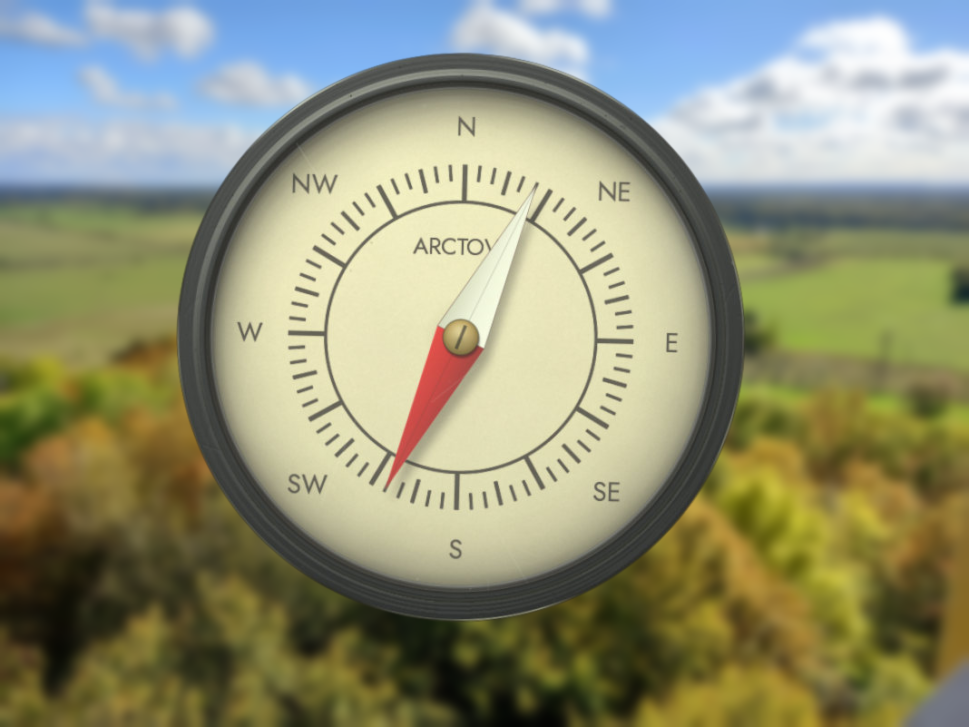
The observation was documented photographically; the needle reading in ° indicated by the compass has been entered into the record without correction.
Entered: 205 °
